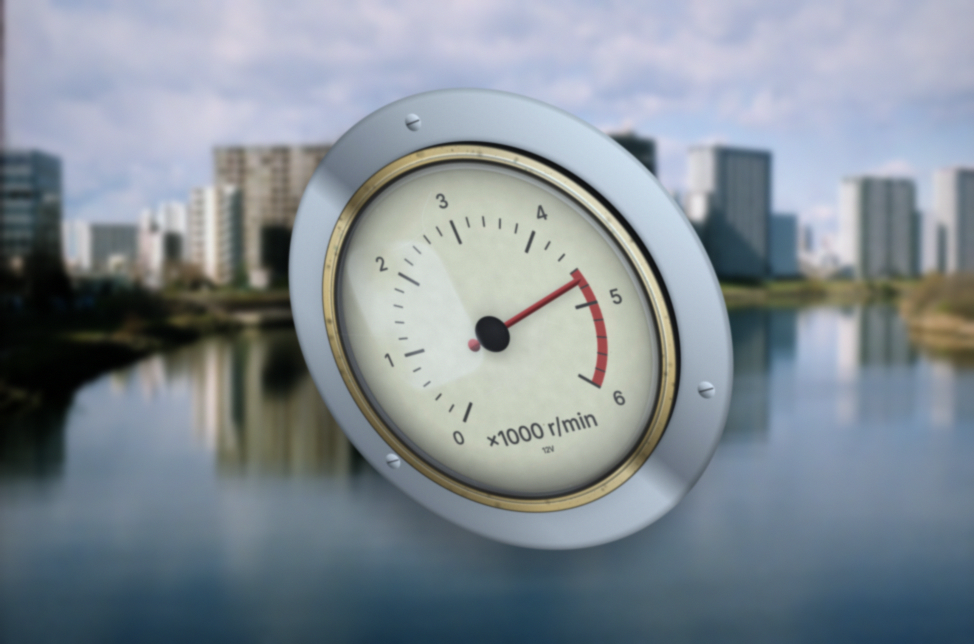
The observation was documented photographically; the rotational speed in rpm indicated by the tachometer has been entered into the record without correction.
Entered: 4700 rpm
